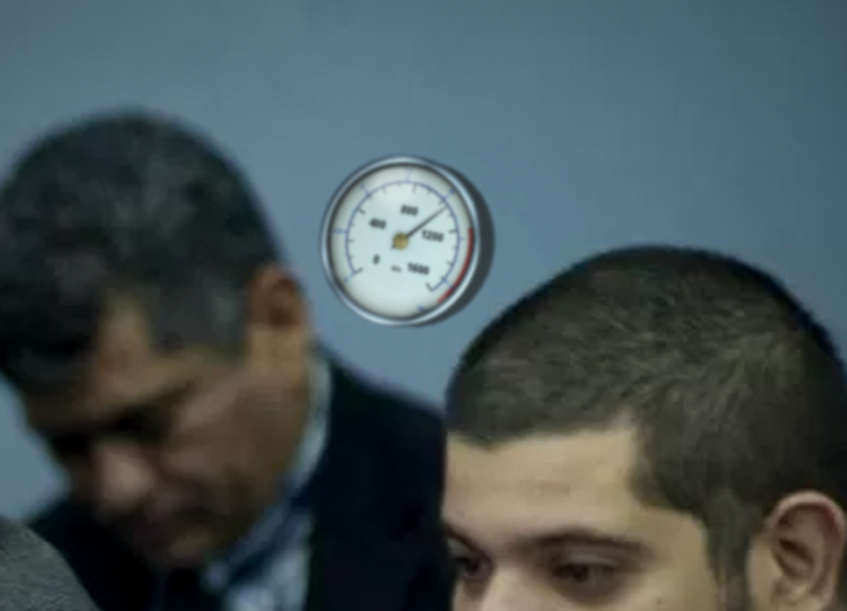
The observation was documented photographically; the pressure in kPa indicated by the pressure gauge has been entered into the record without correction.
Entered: 1050 kPa
